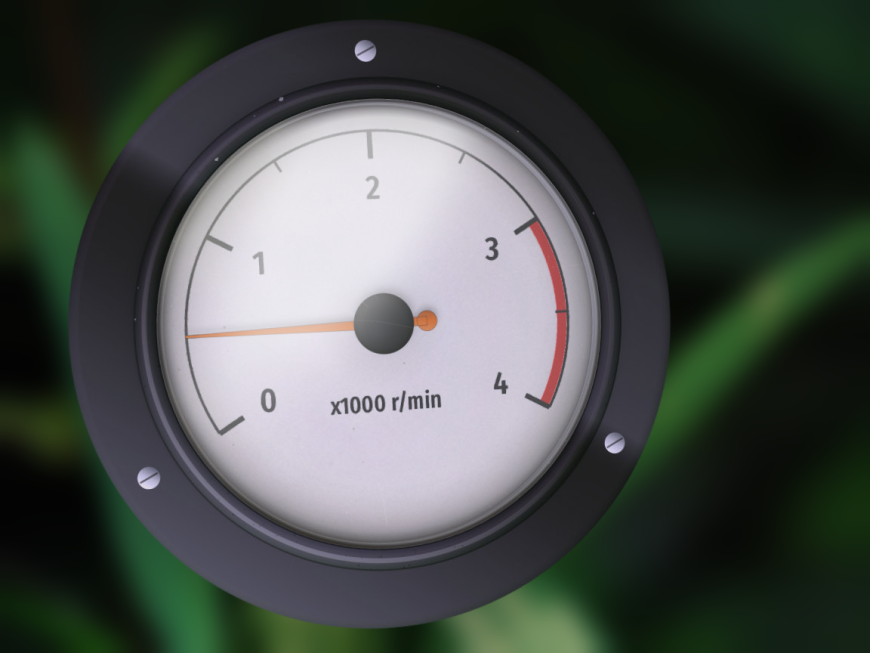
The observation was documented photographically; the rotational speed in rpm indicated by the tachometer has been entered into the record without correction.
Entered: 500 rpm
